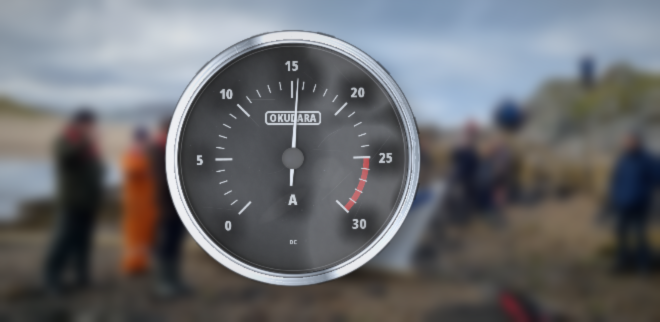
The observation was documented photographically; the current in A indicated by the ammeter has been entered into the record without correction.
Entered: 15.5 A
